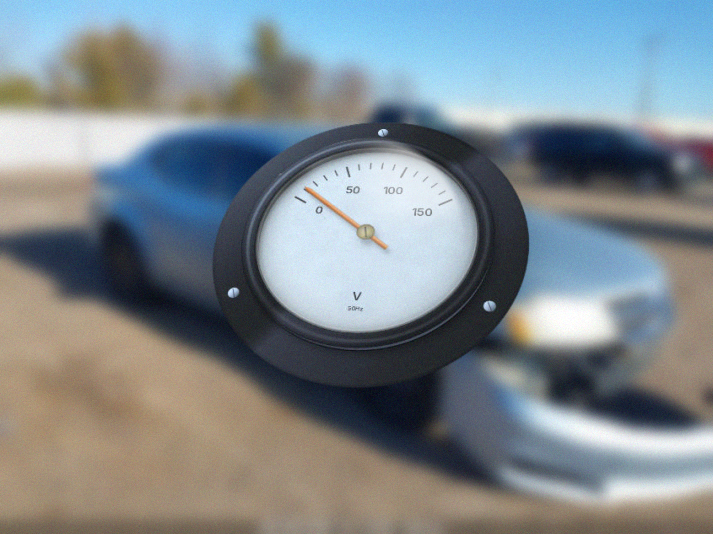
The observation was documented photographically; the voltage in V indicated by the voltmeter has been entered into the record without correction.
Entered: 10 V
